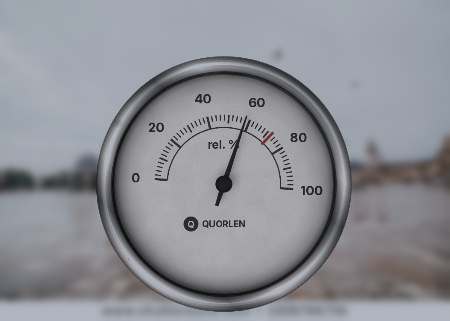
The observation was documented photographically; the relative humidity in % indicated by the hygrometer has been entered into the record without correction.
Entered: 58 %
